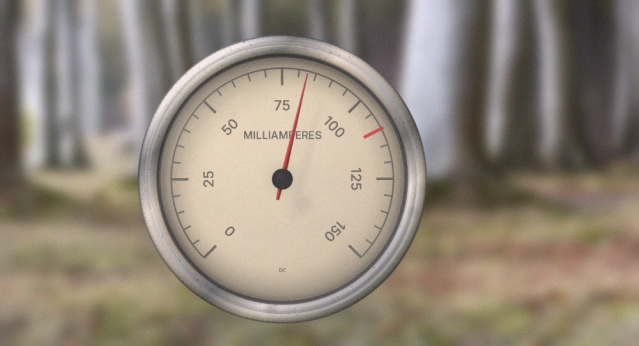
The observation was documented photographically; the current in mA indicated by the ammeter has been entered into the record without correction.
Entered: 82.5 mA
